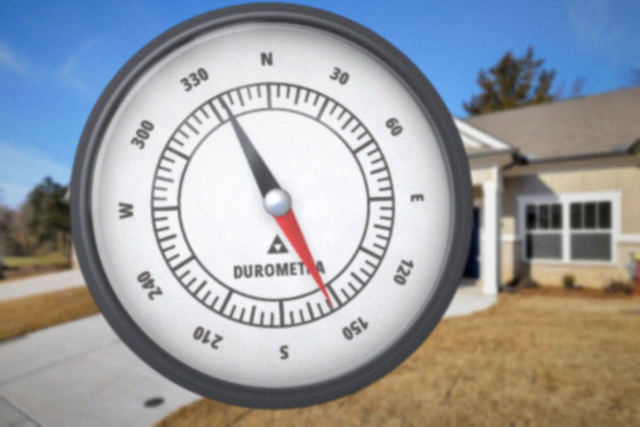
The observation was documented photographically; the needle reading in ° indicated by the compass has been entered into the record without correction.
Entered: 155 °
